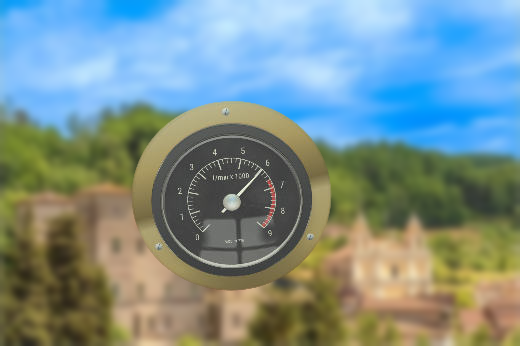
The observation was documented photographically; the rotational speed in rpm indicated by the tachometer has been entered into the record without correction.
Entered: 6000 rpm
